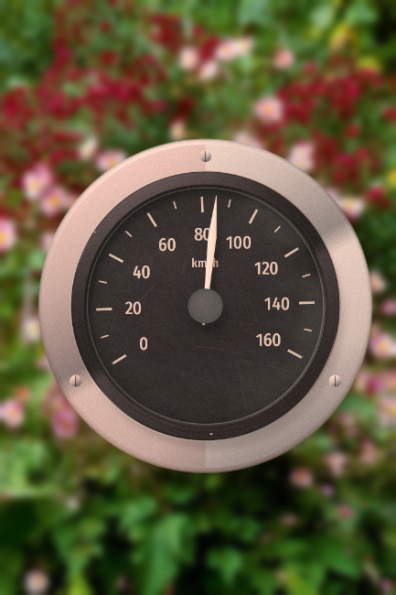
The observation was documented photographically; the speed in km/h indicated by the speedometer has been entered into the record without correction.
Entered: 85 km/h
